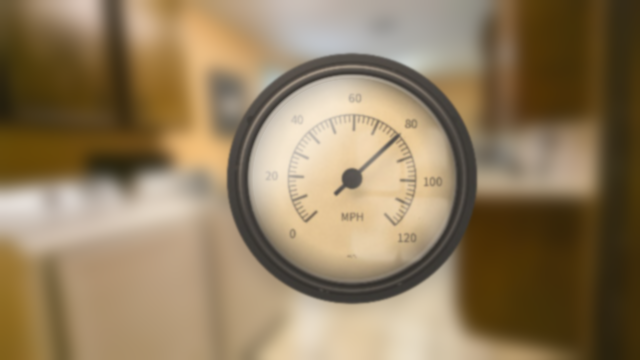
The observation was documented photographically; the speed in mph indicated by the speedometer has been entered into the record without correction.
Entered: 80 mph
